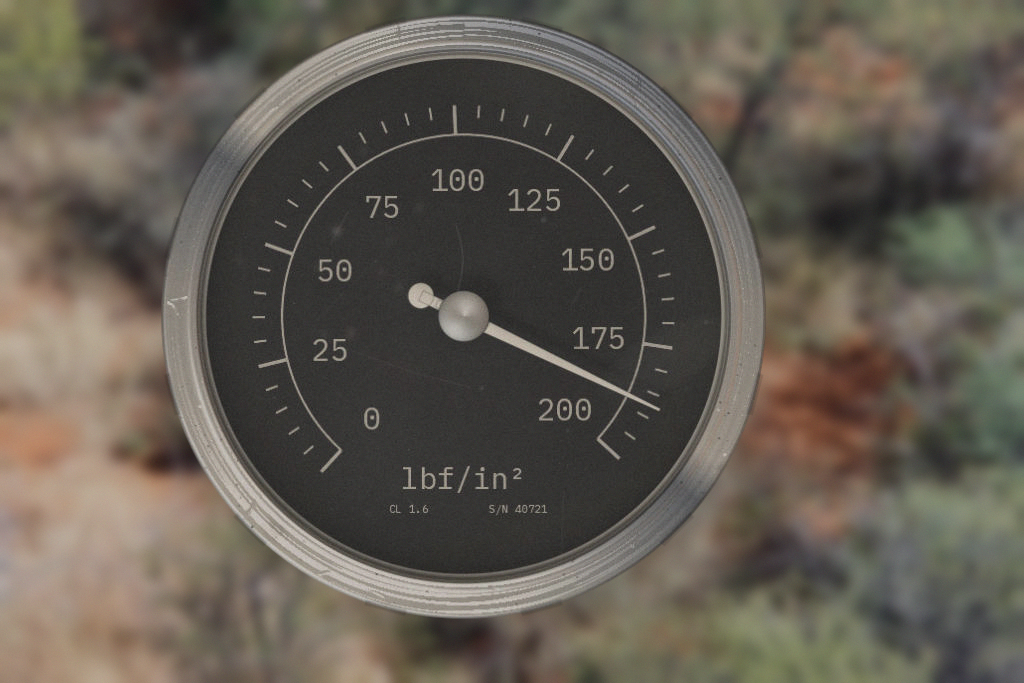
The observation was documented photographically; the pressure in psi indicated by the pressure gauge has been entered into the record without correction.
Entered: 187.5 psi
